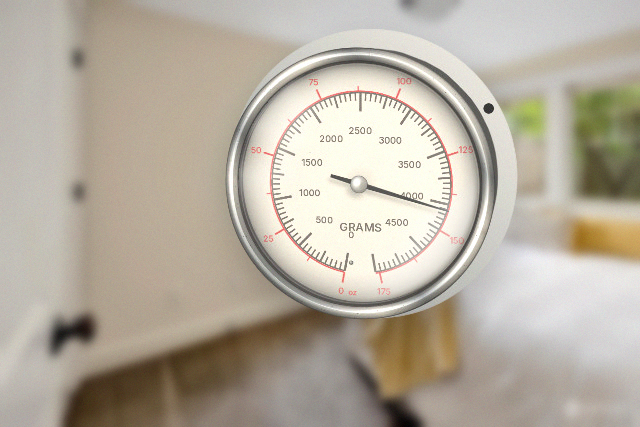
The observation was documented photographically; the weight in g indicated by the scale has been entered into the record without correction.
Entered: 4050 g
